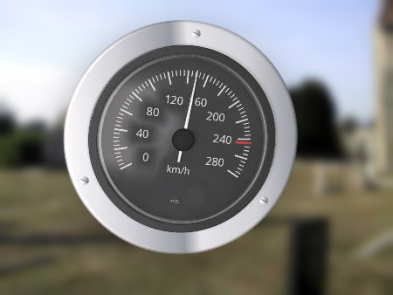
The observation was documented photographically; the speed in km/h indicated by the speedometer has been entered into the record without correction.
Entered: 148 km/h
